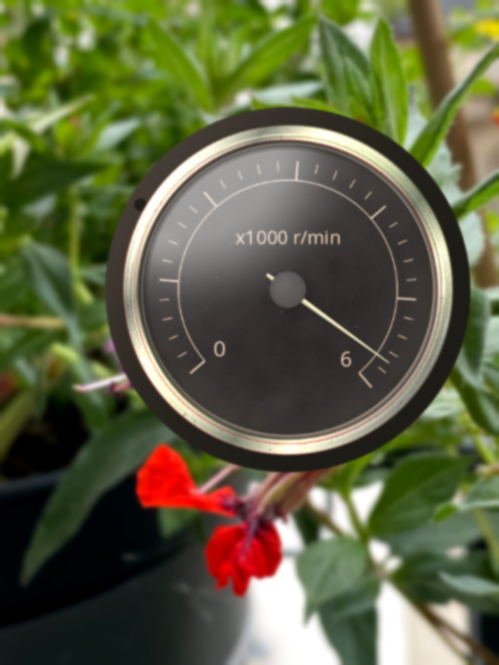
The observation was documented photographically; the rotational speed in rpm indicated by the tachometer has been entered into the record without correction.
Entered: 5700 rpm
